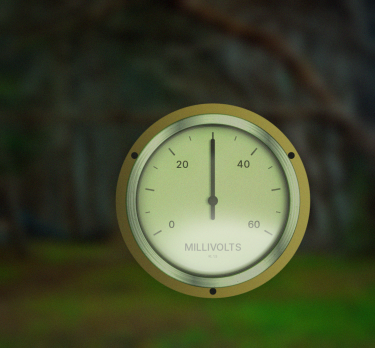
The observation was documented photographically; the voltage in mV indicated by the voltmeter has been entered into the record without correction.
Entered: 30 mV
